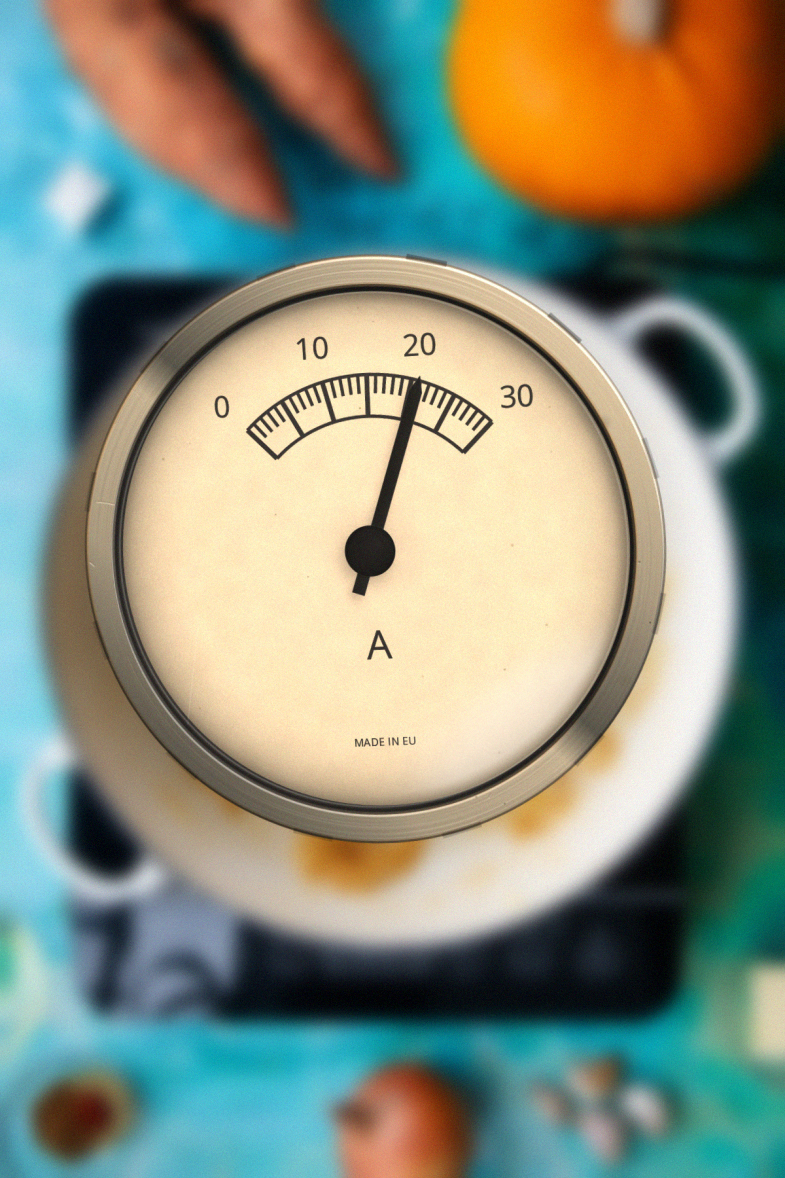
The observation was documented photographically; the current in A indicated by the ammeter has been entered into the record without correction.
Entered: 21 A
